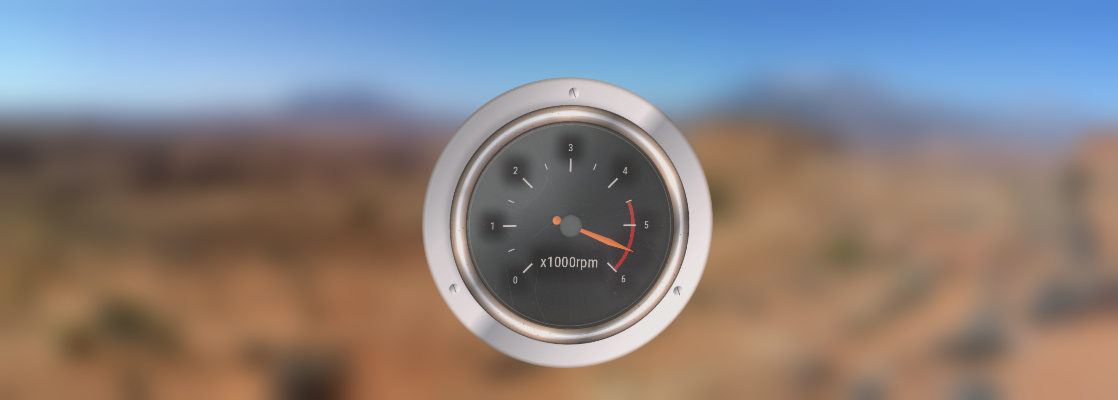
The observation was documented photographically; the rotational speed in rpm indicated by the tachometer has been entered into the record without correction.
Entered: 5500 rpm
